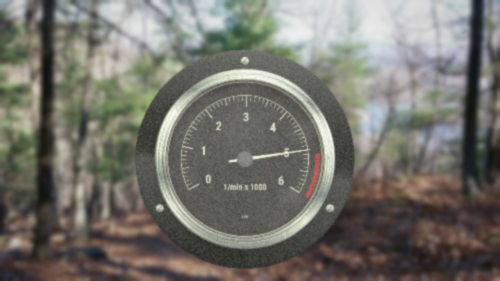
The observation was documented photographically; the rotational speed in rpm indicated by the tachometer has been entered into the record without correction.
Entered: 5000 rpm
